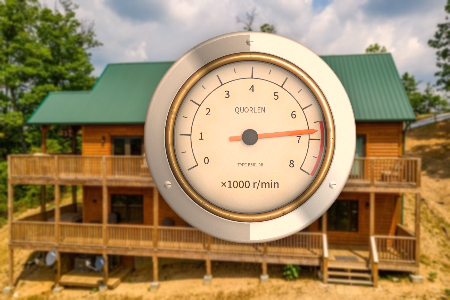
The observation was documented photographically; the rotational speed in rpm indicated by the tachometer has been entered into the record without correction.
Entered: 6750 rpm
